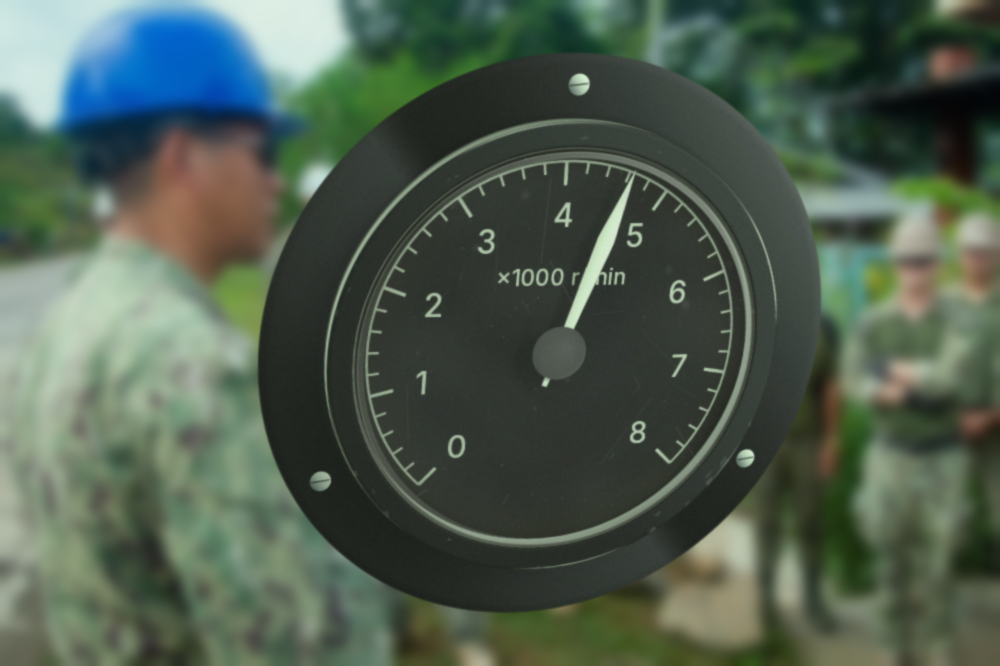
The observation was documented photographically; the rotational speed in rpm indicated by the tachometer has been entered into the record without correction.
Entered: 4600 rpm
